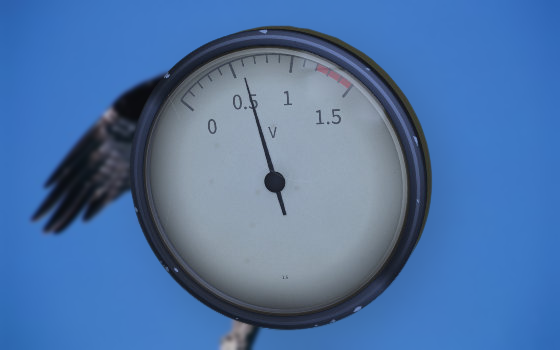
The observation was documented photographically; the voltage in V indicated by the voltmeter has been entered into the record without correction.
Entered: 0.6 V
